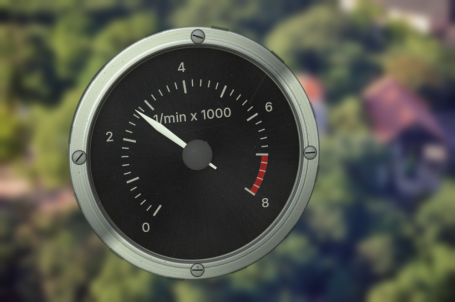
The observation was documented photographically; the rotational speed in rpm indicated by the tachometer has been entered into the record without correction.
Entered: 2700 rpm
